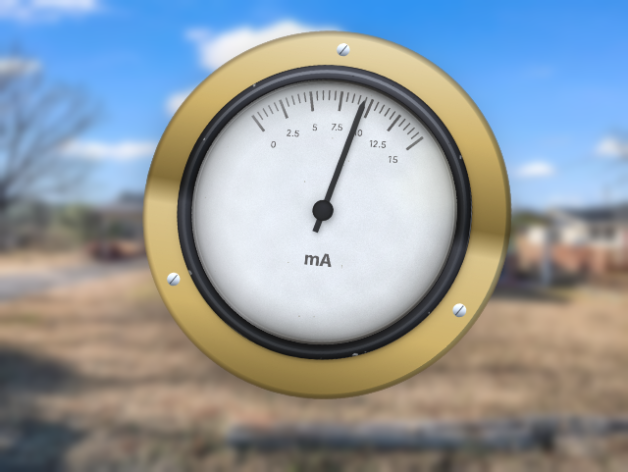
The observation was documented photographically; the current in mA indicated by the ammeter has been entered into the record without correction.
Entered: 9.5 mA
